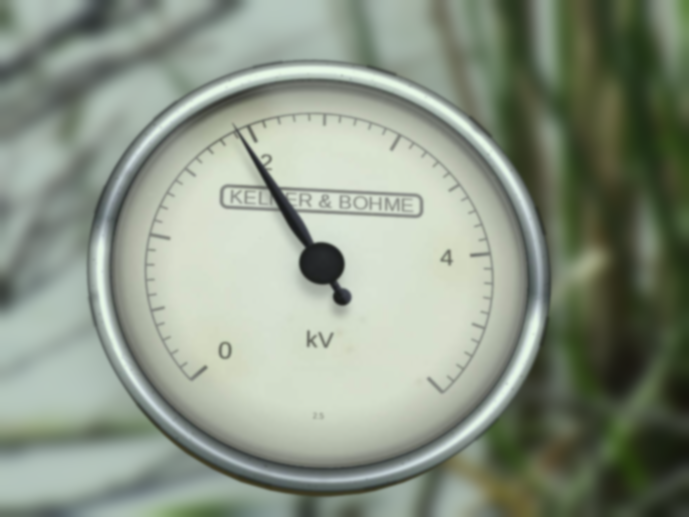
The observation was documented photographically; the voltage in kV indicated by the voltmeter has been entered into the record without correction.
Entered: 1.9 kV
